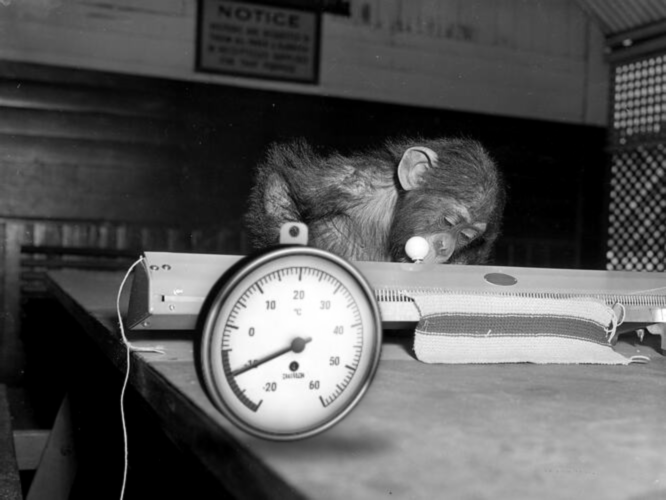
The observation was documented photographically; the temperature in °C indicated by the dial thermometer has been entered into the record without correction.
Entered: -10 °C
